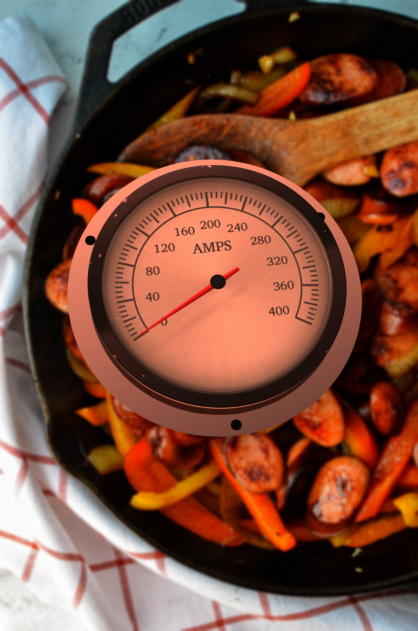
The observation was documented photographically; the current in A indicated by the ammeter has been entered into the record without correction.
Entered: 0 A
